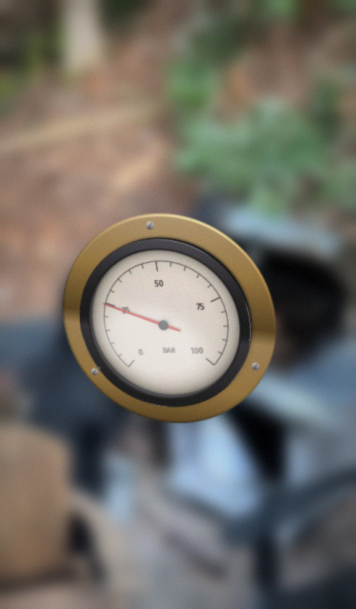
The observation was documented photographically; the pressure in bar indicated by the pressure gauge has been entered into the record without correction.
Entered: 25 bar
